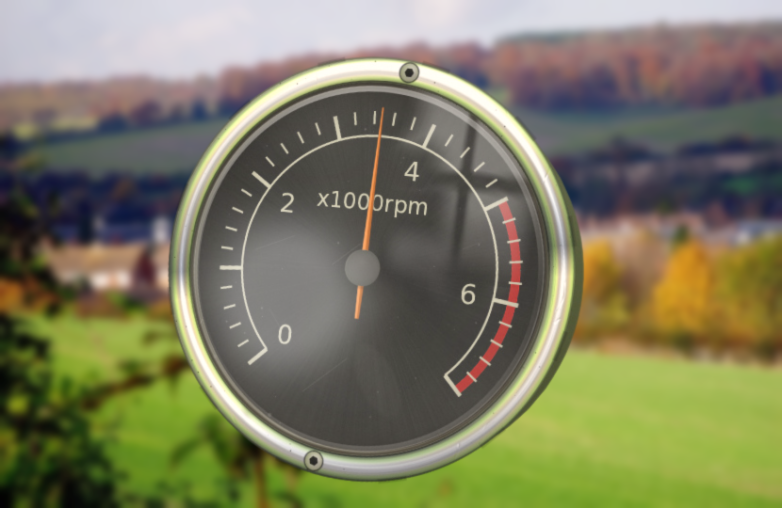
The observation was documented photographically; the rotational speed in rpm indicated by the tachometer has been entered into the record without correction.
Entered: 3500 rpm
